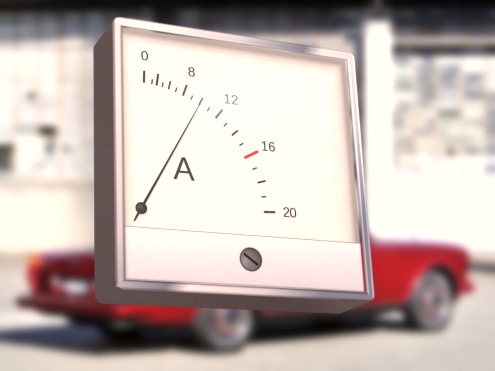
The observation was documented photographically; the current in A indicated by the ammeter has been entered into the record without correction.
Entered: 10 A
